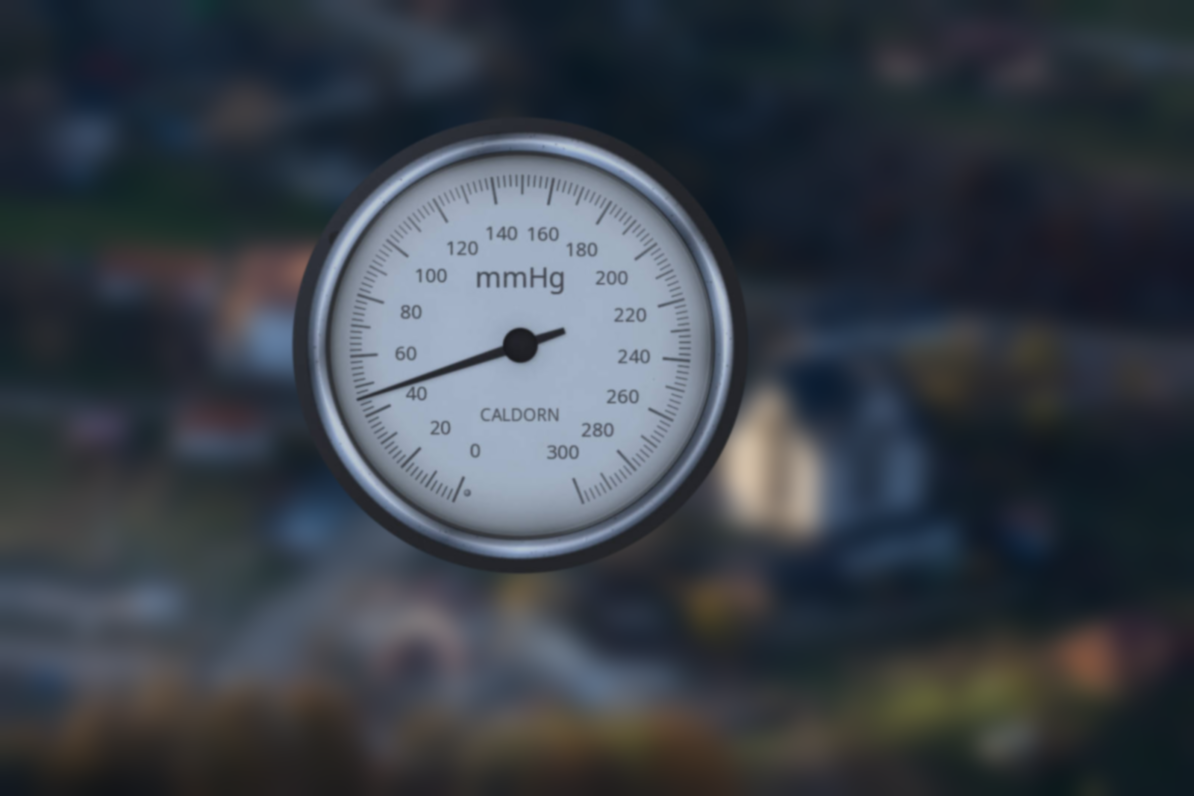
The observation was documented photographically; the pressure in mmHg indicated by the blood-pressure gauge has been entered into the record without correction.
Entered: 46 mmHg
